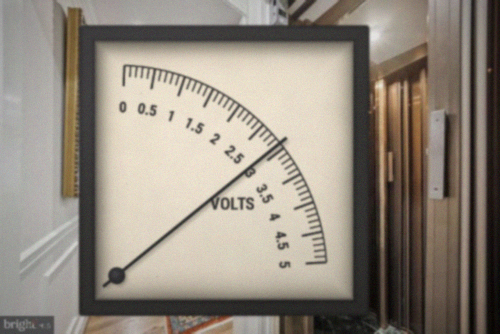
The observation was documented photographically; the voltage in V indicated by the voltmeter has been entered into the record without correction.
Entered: 2.9 V
